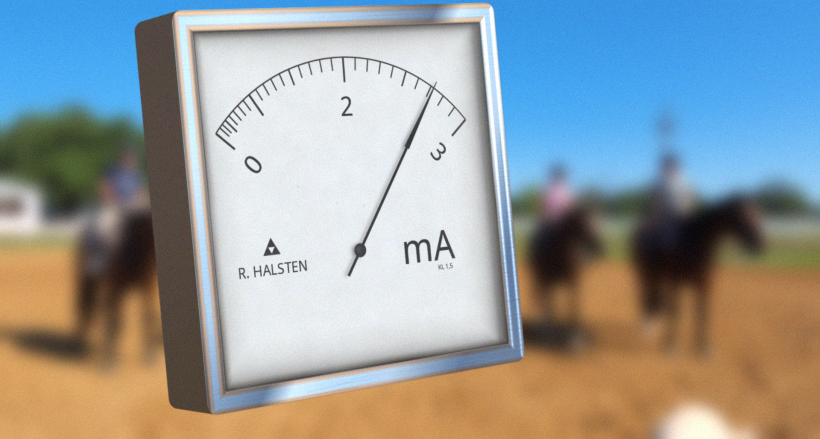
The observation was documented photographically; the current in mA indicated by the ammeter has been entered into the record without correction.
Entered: 2.7 mA
